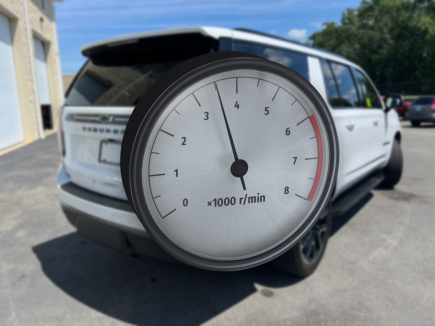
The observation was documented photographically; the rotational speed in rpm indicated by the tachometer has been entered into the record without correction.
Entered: 3500 rpm
